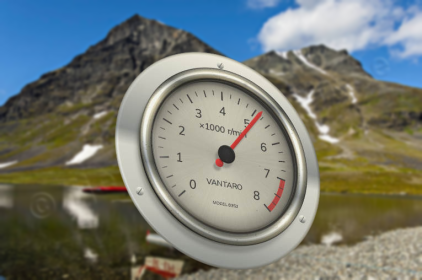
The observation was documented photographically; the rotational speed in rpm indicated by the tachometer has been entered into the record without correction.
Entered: 5125 rpm
